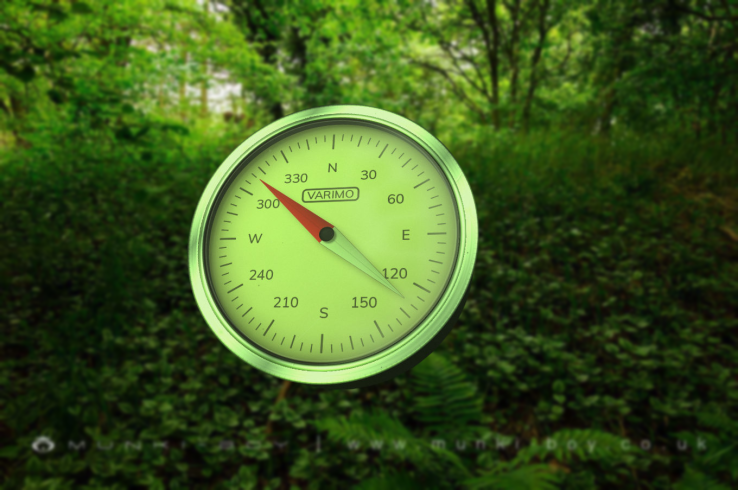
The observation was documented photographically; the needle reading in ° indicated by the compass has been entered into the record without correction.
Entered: 310 °
